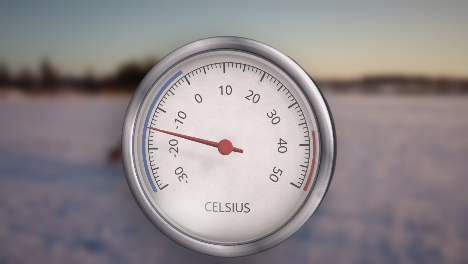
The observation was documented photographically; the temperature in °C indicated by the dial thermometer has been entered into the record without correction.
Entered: -15 °C
